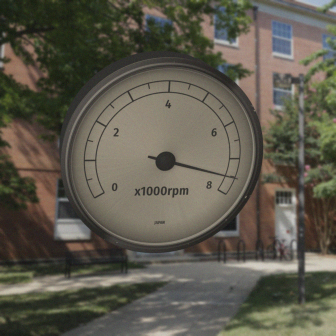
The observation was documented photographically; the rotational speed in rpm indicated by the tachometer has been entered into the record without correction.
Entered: 7500 rpm
